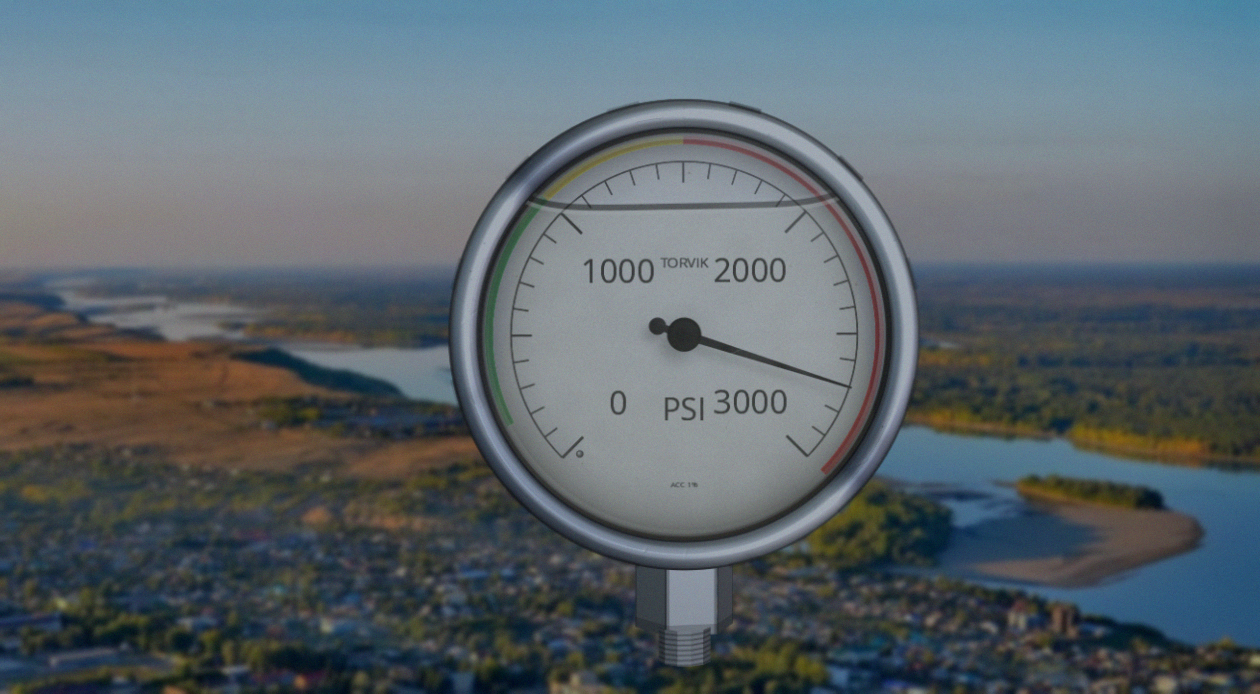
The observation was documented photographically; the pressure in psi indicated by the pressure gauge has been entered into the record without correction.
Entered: 2700 psi
